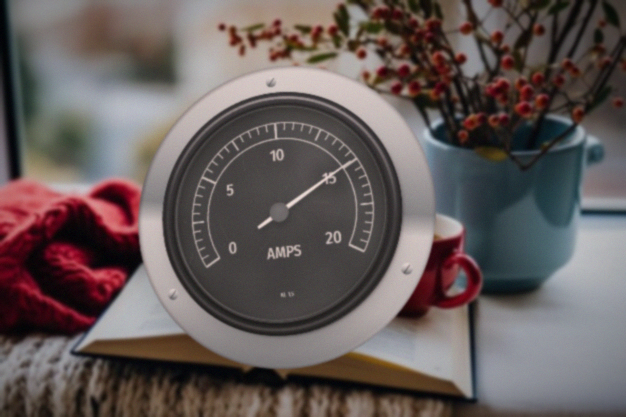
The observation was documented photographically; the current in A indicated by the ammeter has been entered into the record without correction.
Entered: 15 A
